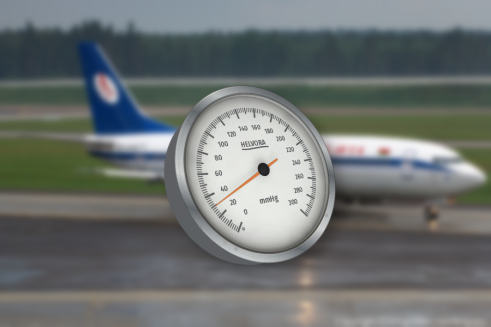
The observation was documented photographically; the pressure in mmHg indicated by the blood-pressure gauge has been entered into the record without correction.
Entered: 30 mmHg
